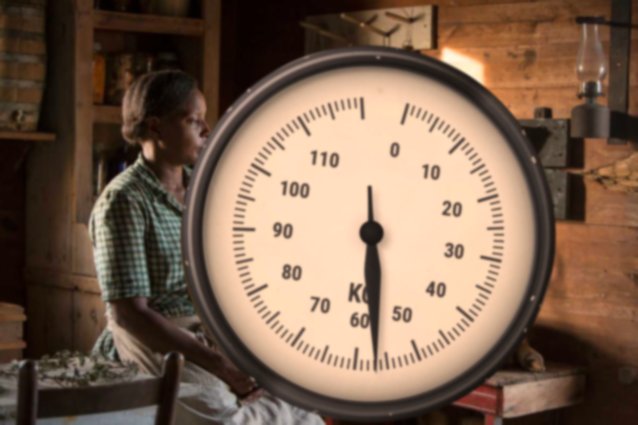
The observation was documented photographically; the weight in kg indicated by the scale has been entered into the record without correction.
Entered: 57 kg
